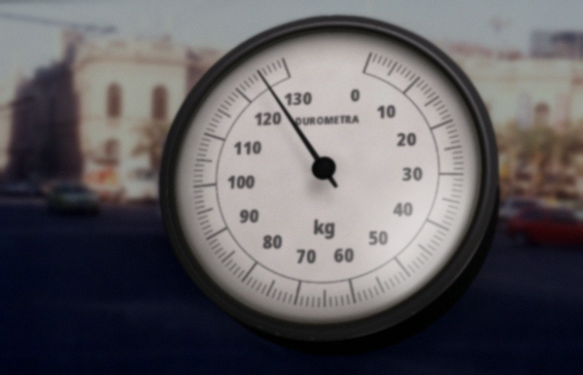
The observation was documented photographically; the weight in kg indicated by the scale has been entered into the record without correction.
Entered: 125 kg
